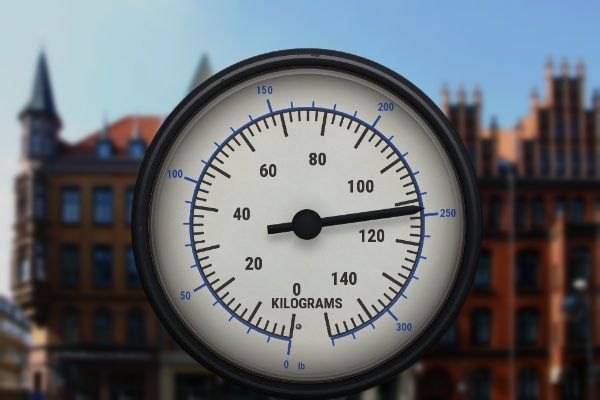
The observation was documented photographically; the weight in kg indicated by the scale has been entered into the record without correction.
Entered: 112 kg
